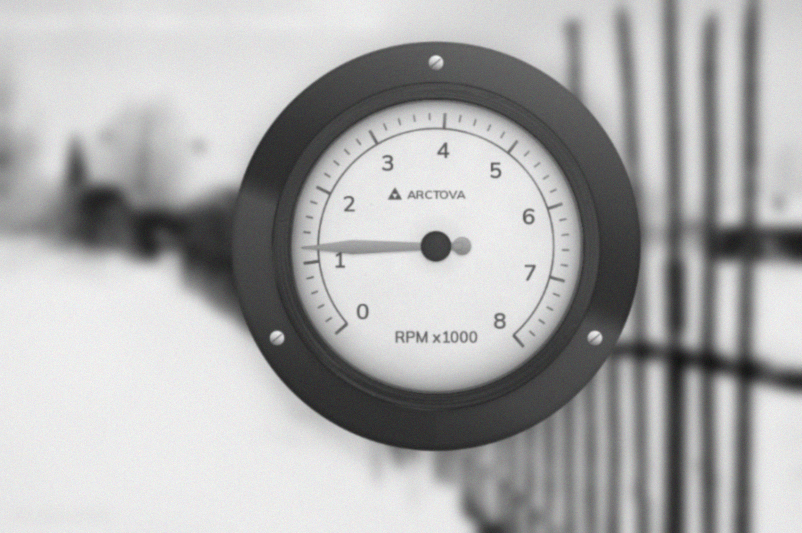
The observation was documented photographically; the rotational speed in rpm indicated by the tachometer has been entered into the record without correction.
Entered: 1200 rpm
